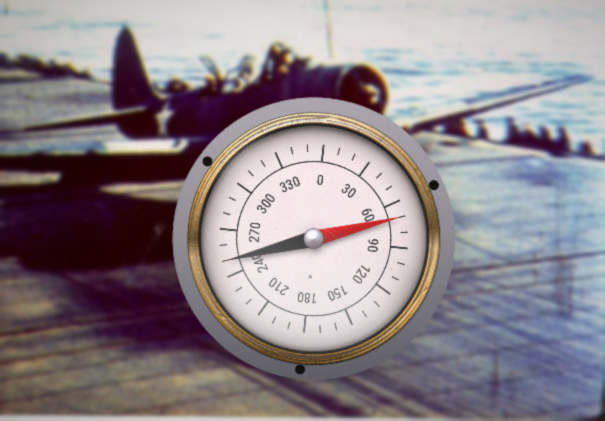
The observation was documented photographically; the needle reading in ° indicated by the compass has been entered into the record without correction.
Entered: 70 °
